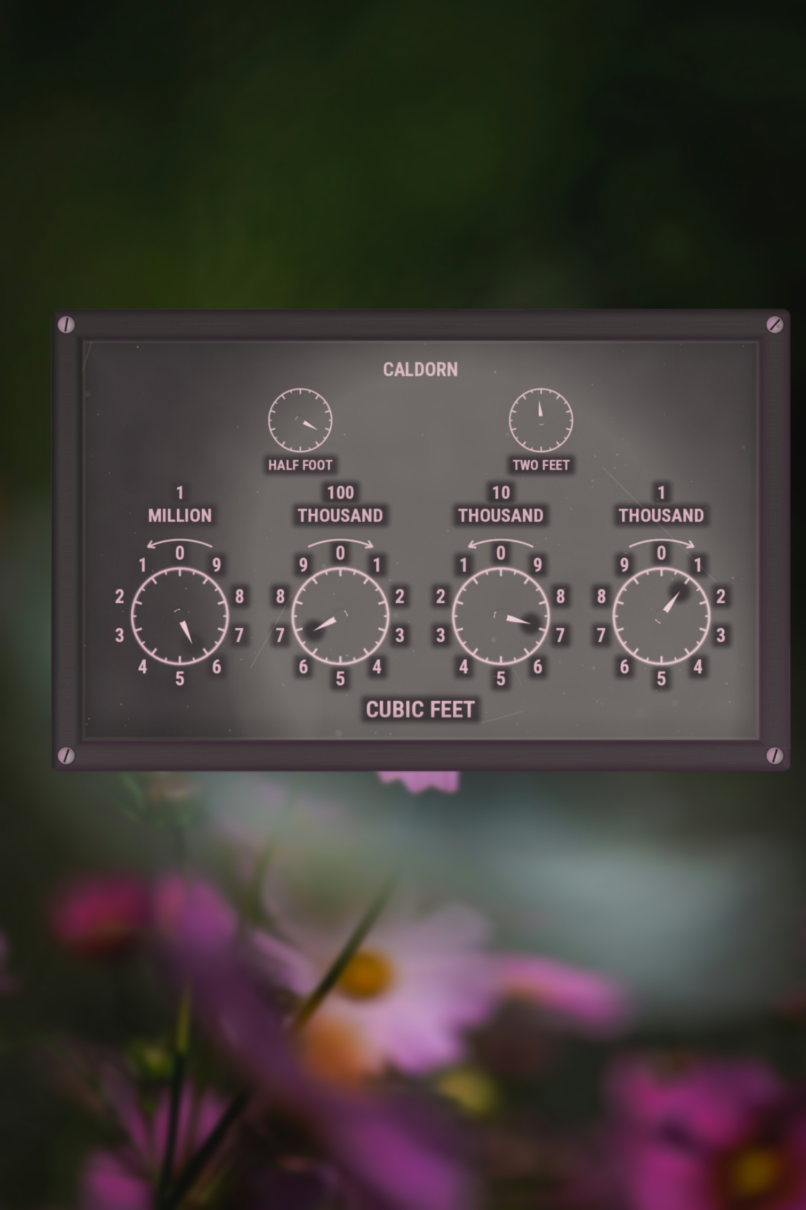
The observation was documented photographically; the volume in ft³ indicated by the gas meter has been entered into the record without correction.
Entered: 567100 ft³
